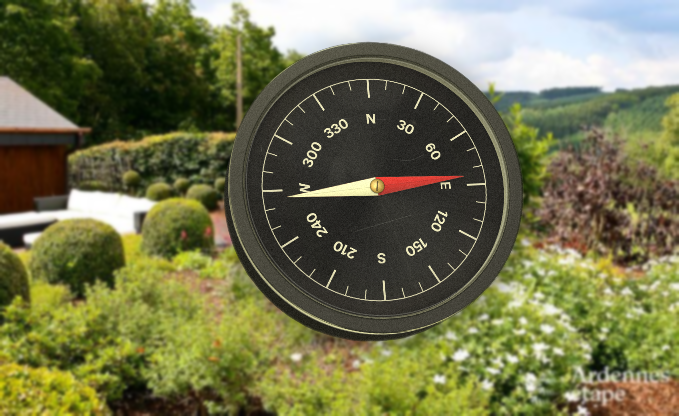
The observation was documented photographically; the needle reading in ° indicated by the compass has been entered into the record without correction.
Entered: 85 °
